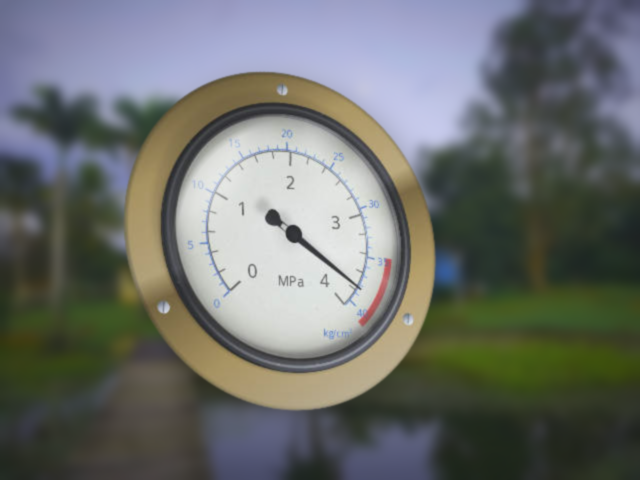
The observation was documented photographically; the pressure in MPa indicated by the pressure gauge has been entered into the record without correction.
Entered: 3.8 MPa
